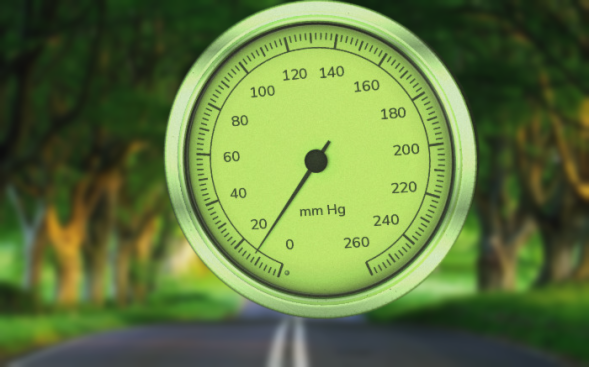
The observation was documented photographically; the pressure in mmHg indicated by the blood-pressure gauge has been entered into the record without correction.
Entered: 12 mmHg
